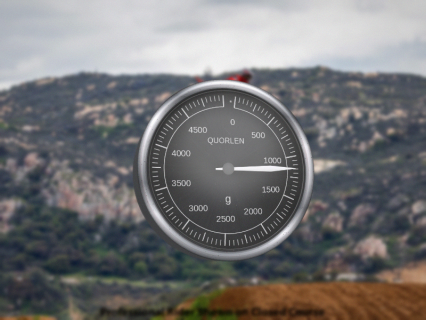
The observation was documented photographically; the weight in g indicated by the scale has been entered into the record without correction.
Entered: 1150 g
